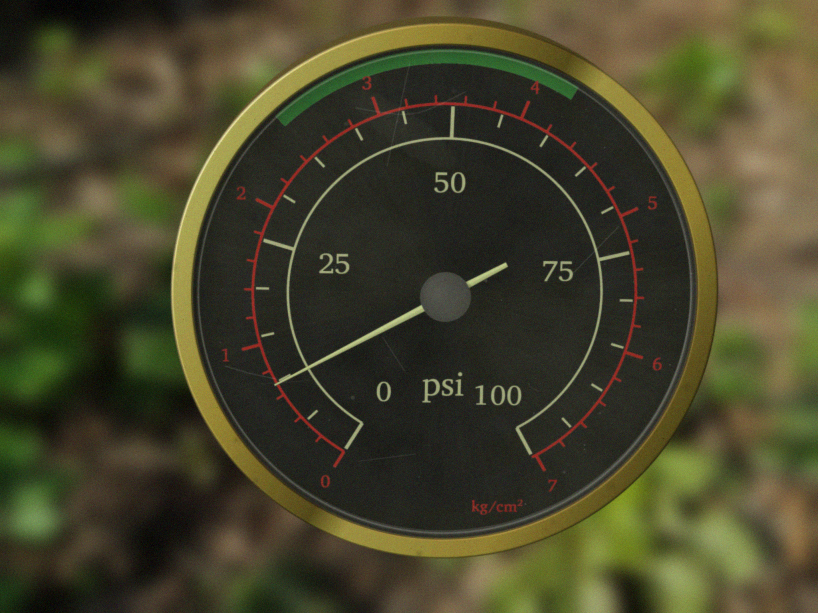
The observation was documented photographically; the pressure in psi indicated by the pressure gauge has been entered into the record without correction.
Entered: 10 psi
